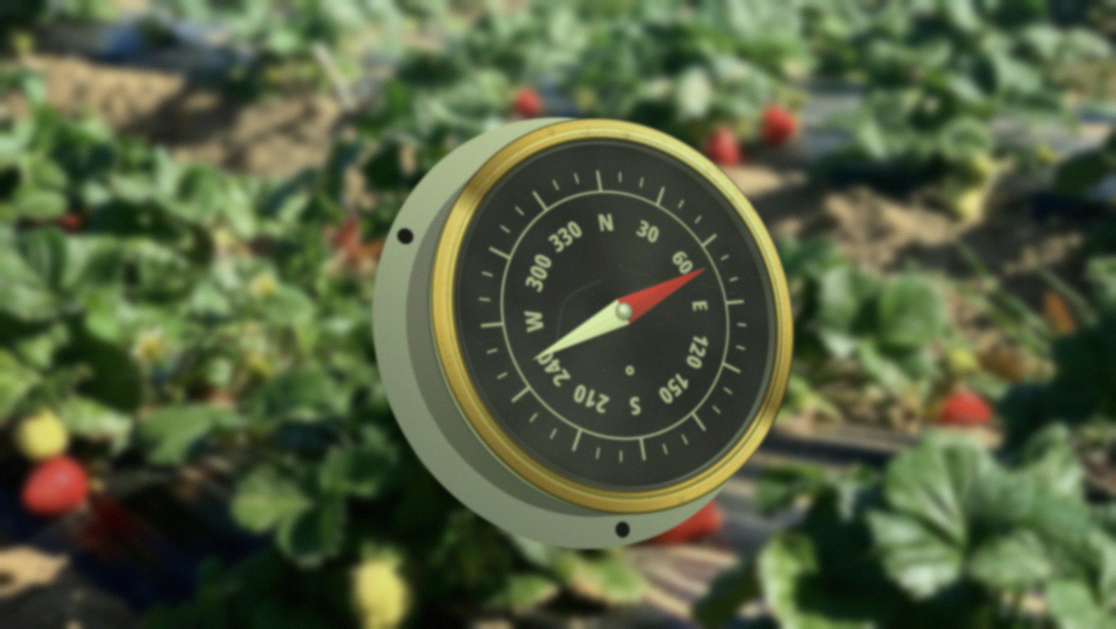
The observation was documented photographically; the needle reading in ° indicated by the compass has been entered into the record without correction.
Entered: 70 °
